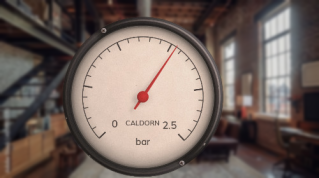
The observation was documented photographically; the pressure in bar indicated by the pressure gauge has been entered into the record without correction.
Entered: 1.55 bar
